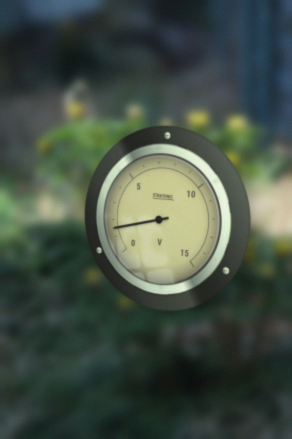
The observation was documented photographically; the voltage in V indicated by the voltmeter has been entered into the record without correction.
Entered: 1.5 V
